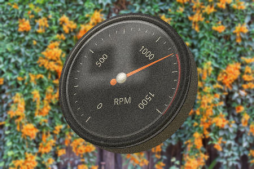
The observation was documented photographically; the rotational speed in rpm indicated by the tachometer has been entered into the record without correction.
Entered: 1150 rpm
